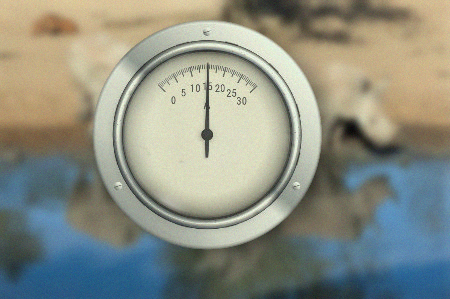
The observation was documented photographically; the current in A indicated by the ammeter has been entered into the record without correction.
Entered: 15 A
